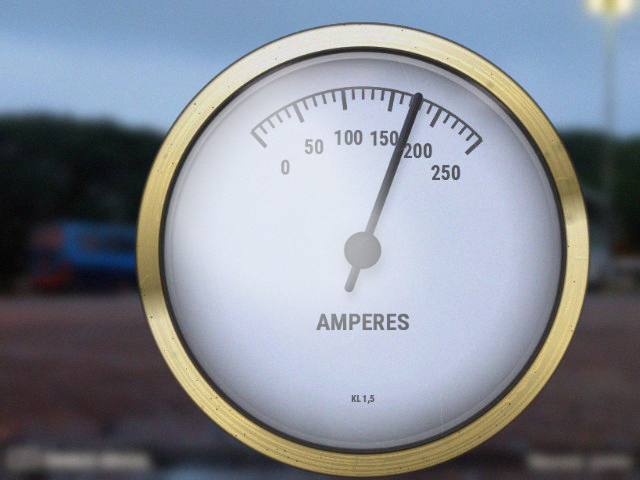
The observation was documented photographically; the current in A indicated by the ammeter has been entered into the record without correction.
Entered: 175 A
